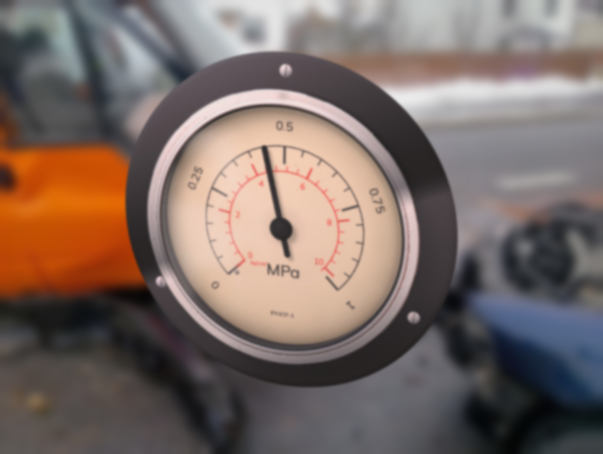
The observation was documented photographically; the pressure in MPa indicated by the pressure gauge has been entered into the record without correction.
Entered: 0.45 MPa
